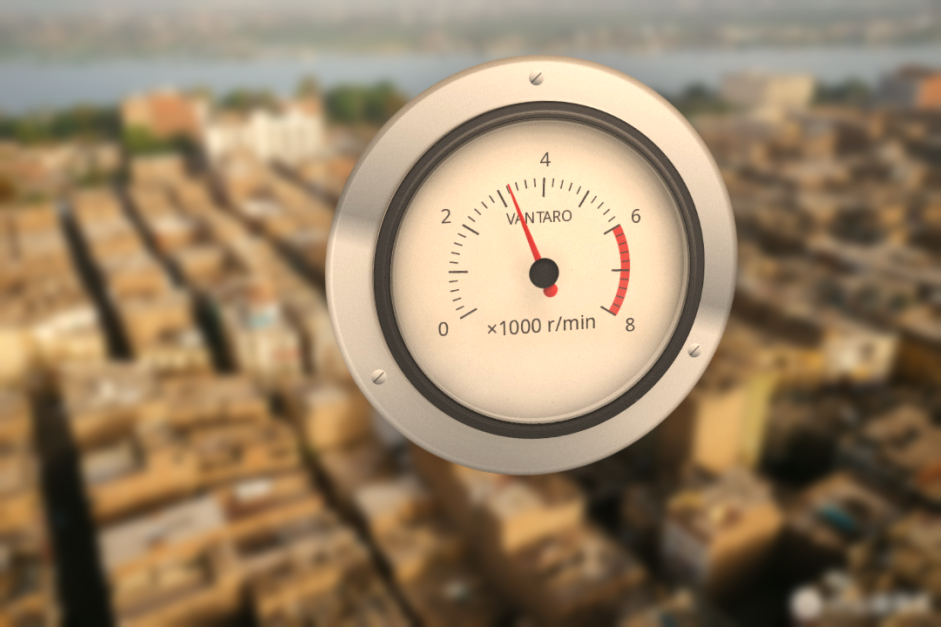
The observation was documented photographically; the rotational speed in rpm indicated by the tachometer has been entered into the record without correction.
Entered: 3200 rpm
